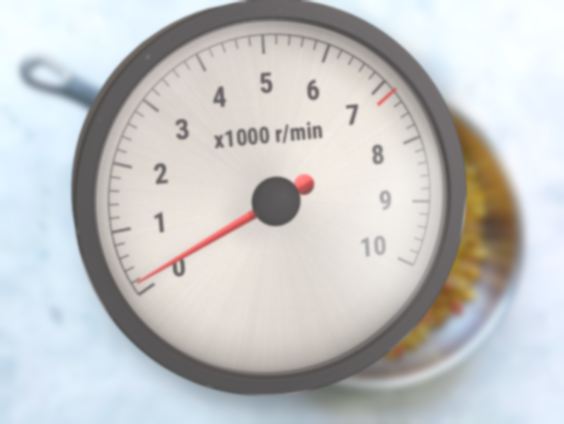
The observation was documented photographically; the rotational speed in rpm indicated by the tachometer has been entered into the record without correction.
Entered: 200 rpm
